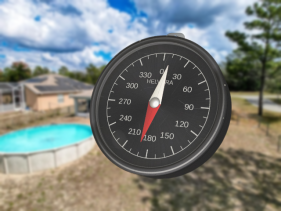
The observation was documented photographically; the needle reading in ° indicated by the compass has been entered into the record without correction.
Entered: 190 °
